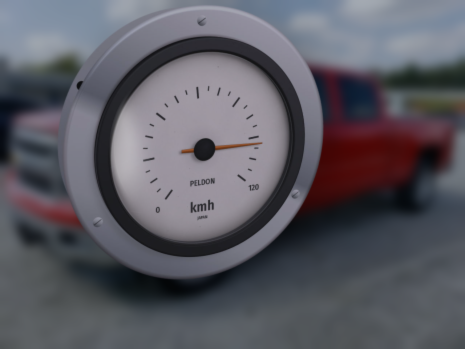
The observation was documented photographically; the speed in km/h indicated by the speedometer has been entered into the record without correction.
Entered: 102.5 km/h
